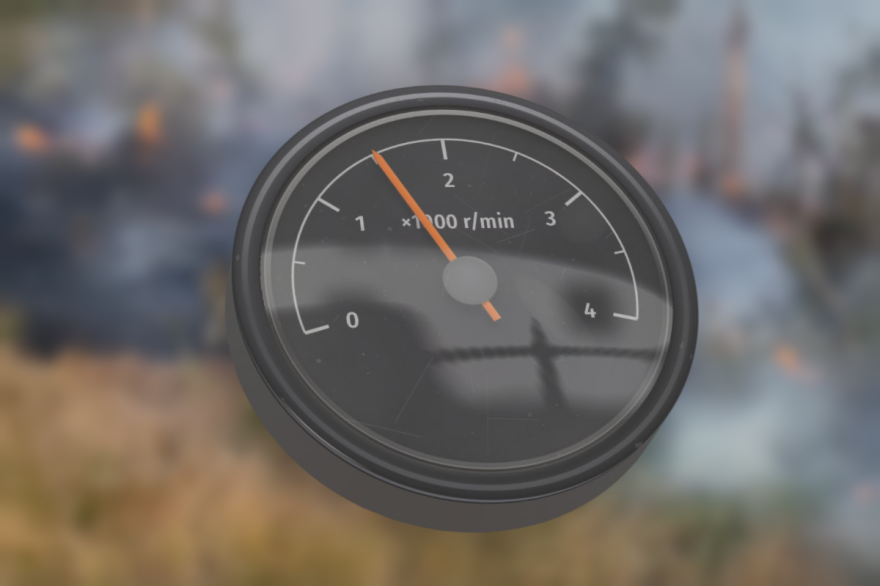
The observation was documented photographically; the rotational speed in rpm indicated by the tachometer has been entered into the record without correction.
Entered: 1500 rpm
